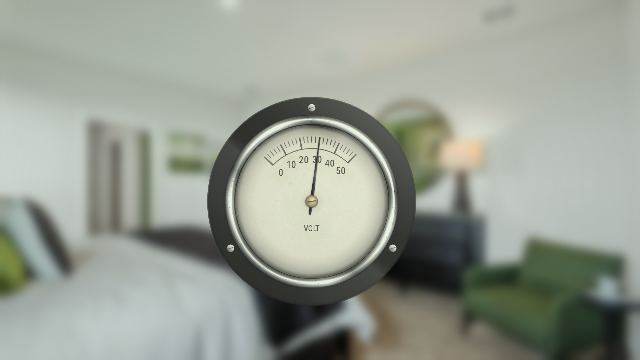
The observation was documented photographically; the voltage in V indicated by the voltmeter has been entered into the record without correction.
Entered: 30 V
